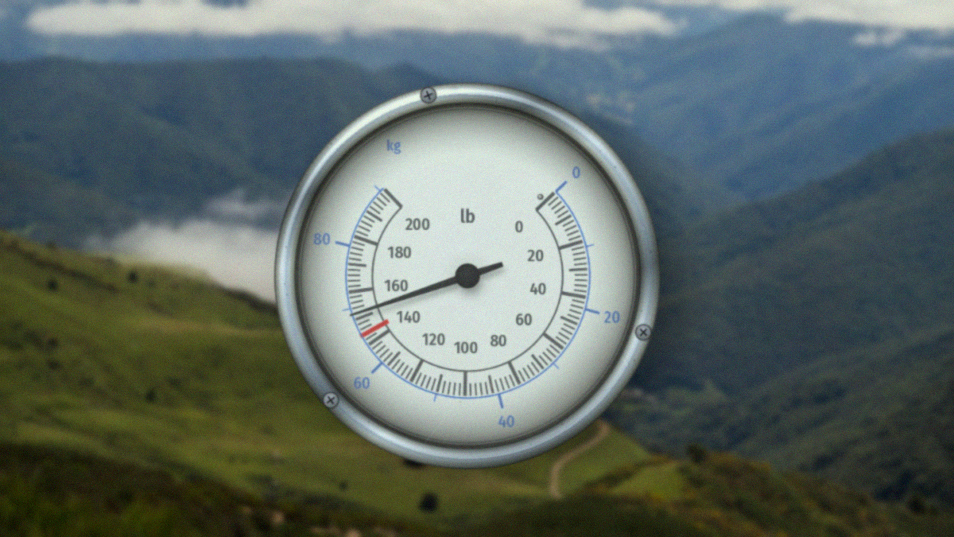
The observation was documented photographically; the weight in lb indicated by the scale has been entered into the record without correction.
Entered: 152 lb
